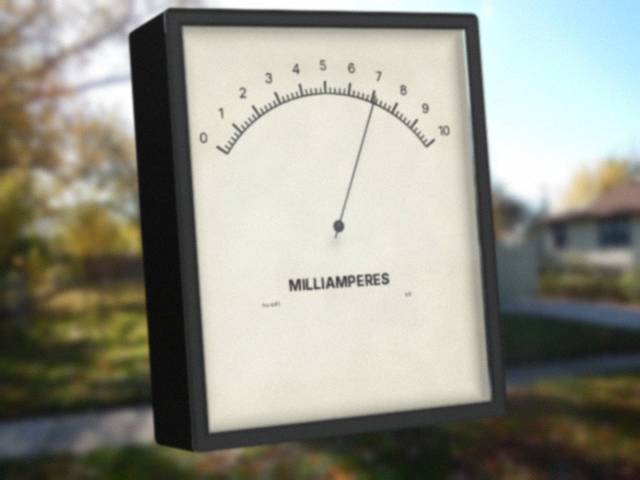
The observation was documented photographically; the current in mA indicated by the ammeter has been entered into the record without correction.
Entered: 7 mA
